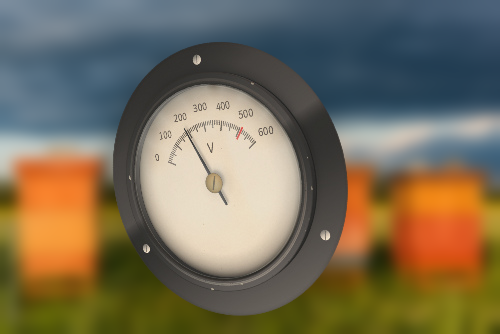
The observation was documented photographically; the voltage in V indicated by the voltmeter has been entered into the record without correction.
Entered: 200 V
